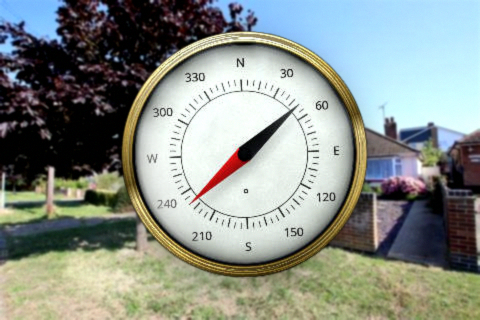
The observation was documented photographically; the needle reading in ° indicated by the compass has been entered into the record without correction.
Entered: 230 °
